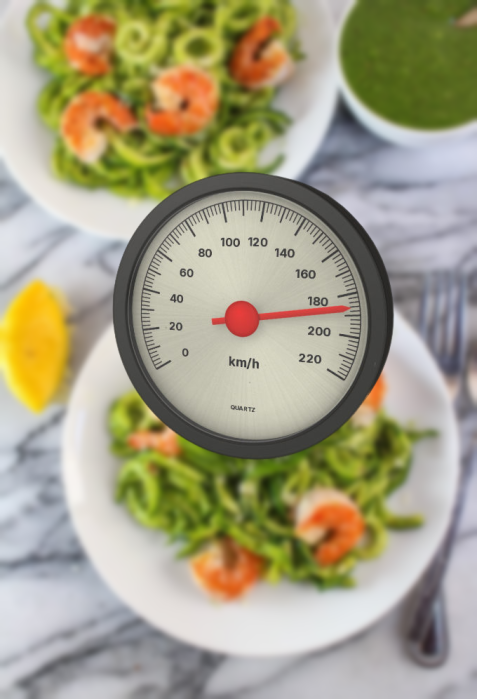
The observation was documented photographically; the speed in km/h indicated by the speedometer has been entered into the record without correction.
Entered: 186 km/h
